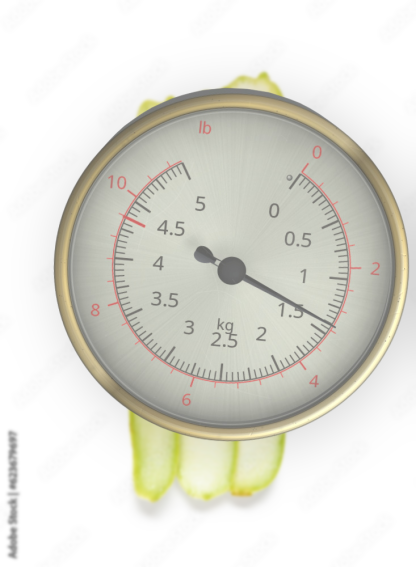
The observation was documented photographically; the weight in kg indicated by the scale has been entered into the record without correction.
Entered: 1.4 kg
